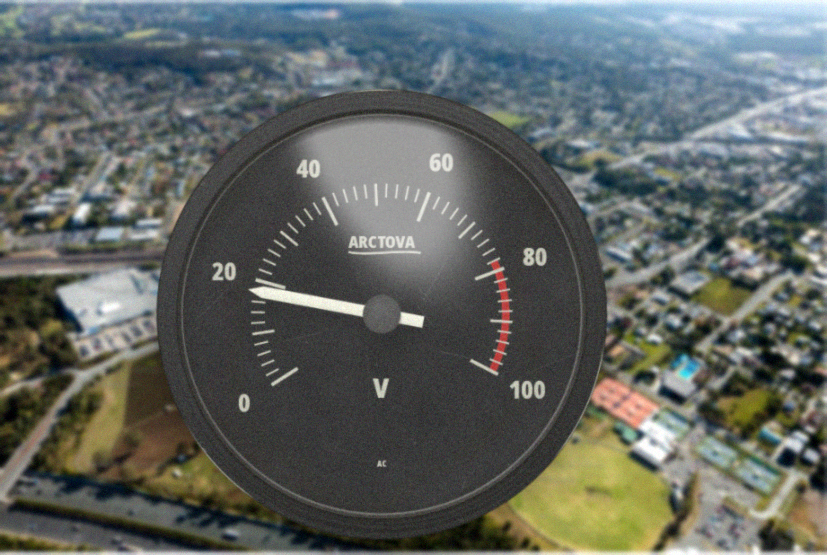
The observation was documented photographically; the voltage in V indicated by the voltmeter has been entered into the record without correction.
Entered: 18 V
